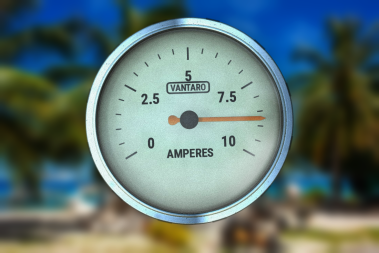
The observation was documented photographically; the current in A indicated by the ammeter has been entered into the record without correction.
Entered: 8.75 A
